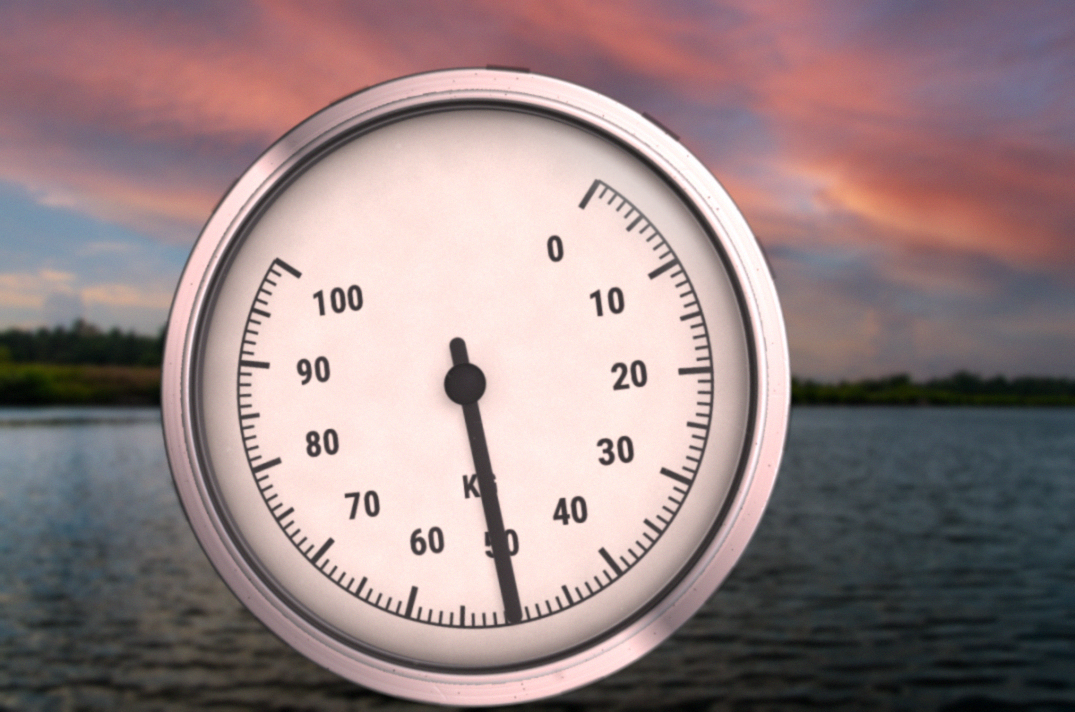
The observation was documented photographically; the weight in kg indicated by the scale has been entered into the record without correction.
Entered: 50 kg
